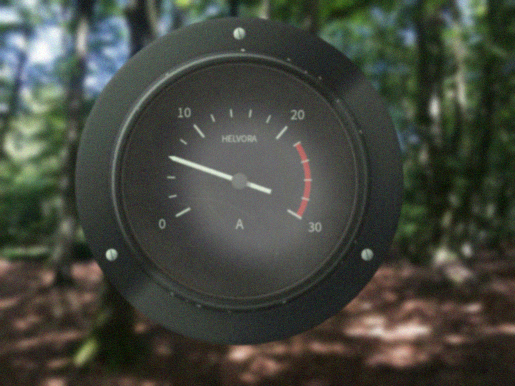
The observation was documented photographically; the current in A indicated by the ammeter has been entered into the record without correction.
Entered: 6 A
